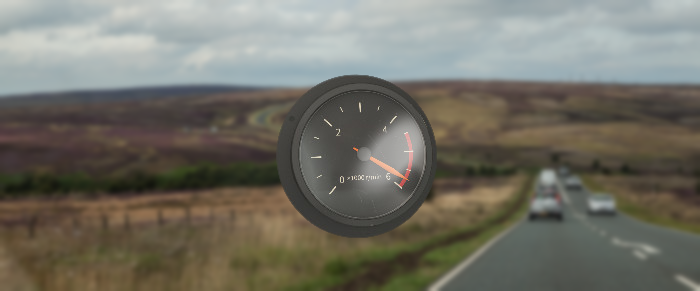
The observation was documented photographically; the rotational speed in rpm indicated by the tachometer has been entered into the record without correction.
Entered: 5750 rpm
